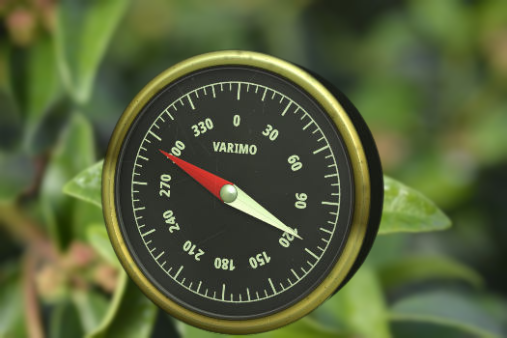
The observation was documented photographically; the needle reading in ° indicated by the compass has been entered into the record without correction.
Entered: 295 °
